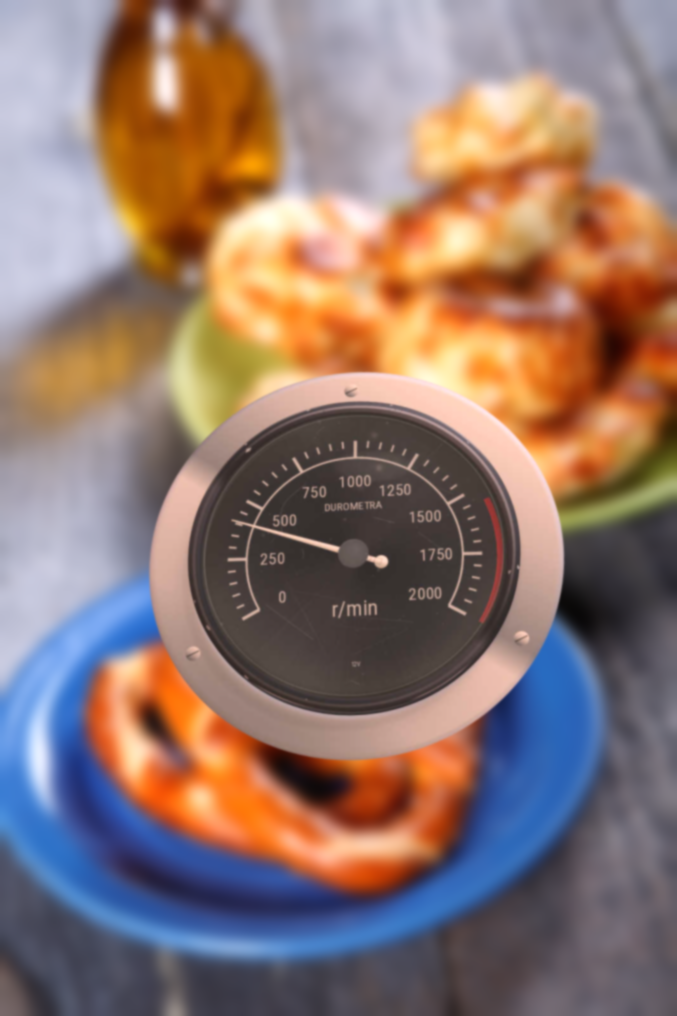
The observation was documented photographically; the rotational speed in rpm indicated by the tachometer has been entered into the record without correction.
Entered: 400 rpm
